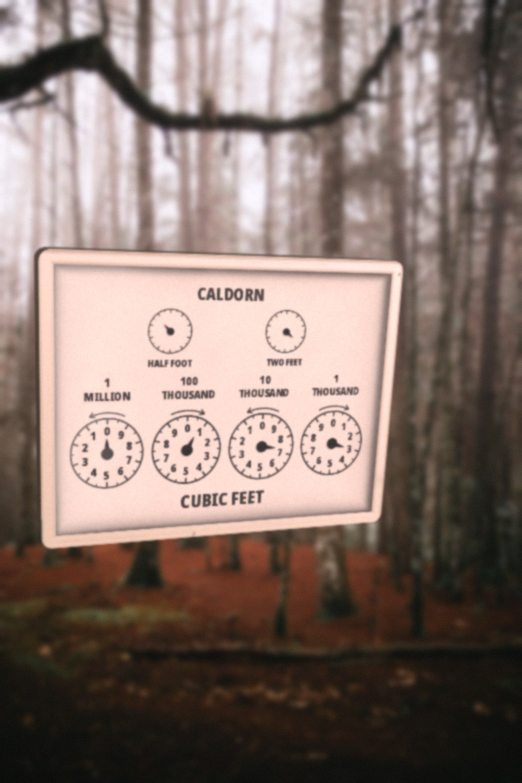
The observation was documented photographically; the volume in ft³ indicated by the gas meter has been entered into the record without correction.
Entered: 7300 ft³
